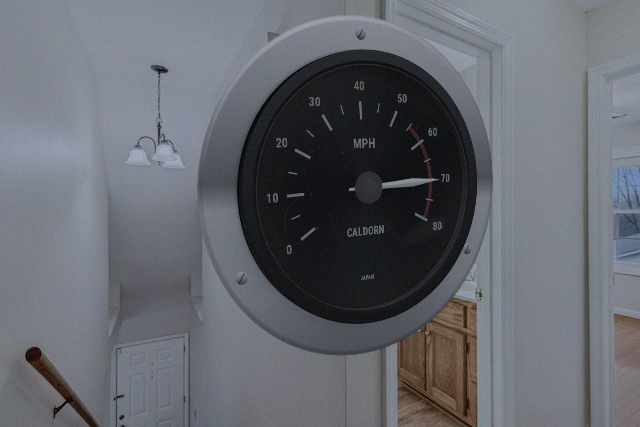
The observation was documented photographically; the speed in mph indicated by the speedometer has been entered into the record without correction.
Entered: 70 mph
